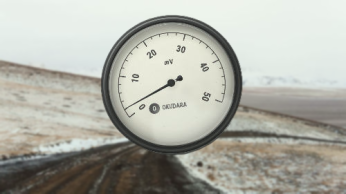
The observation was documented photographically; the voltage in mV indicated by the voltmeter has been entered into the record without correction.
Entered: 2 mV
